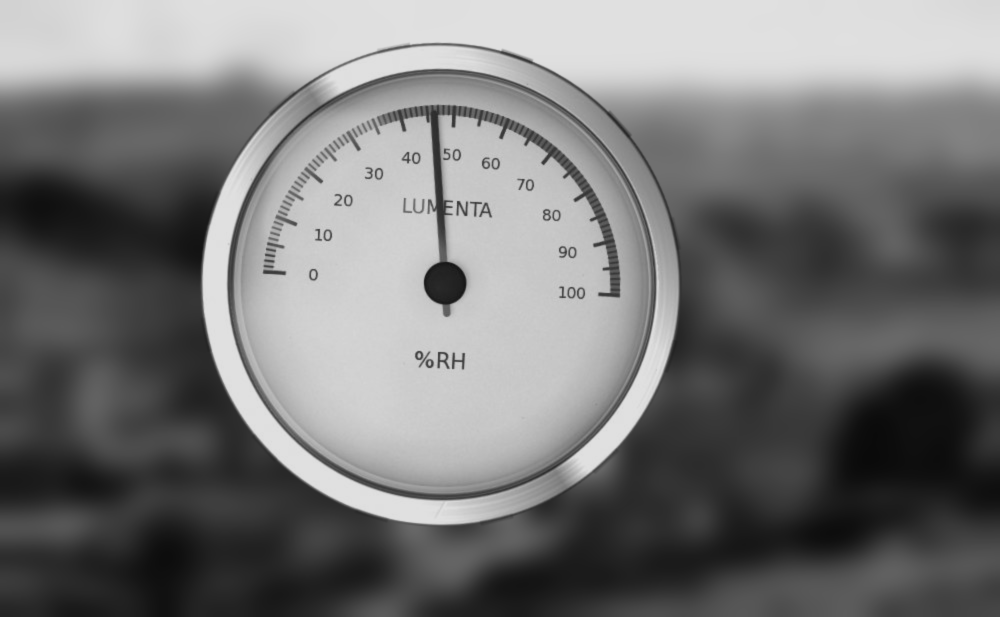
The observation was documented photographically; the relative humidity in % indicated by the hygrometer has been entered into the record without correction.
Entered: 46 %
